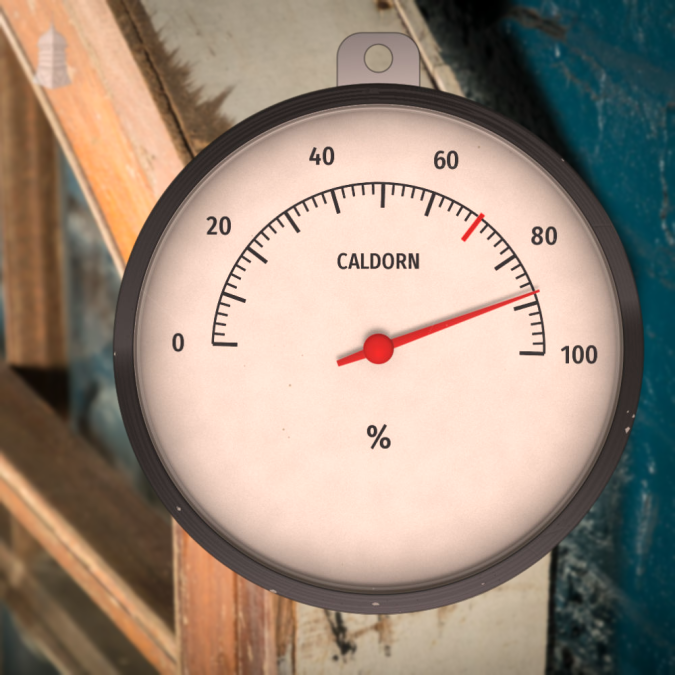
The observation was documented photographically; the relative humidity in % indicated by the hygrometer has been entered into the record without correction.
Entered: 88 %
